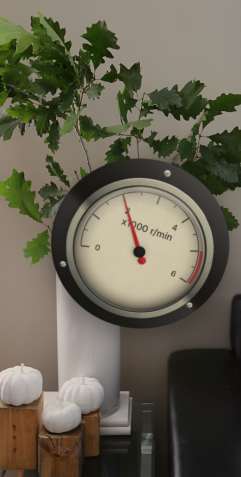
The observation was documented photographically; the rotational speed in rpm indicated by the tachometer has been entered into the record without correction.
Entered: 2000 rpm
